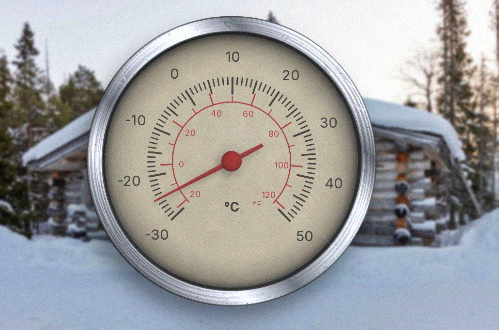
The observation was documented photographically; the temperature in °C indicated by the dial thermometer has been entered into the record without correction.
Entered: -25 °C
